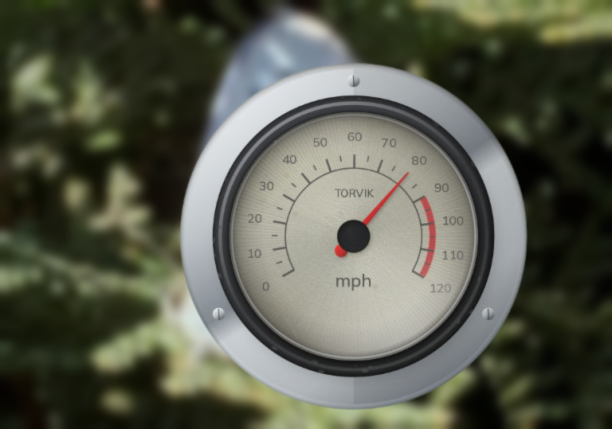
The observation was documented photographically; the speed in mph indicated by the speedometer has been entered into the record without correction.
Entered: 80 mph
